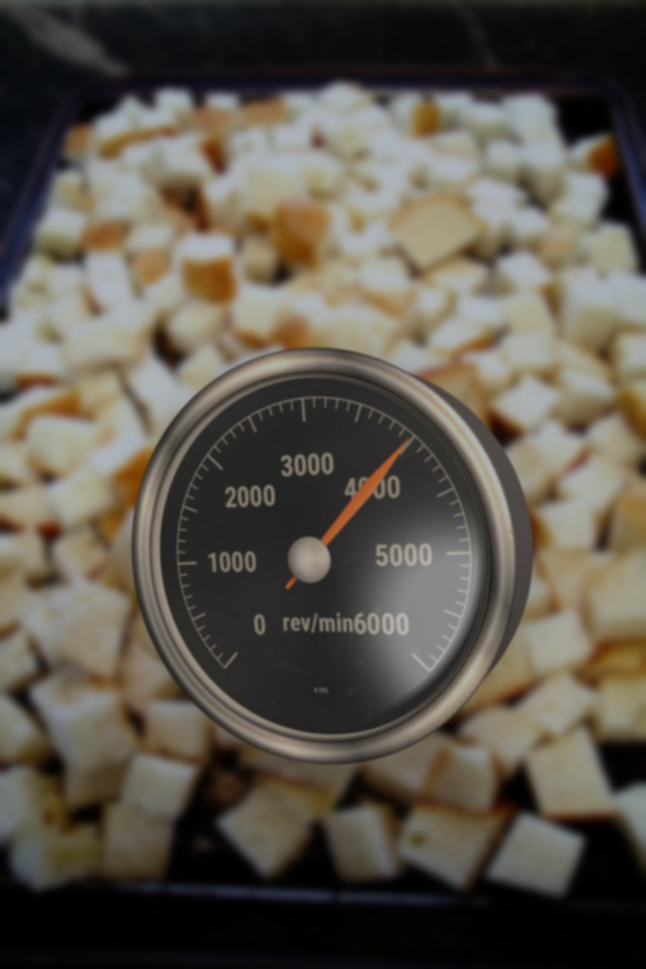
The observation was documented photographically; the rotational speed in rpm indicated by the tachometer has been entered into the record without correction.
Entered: 4000 rpm
